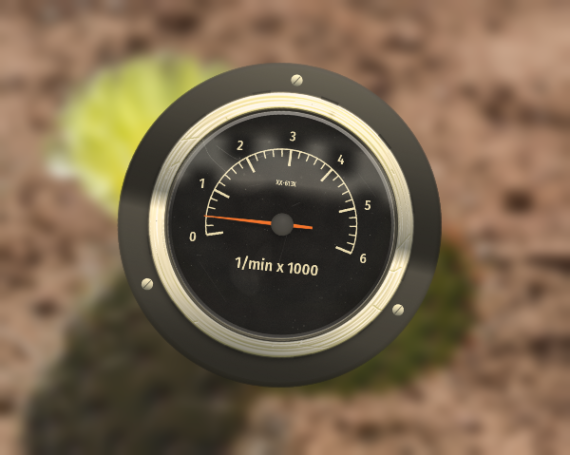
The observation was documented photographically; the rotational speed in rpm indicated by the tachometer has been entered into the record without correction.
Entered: 400 rpm
